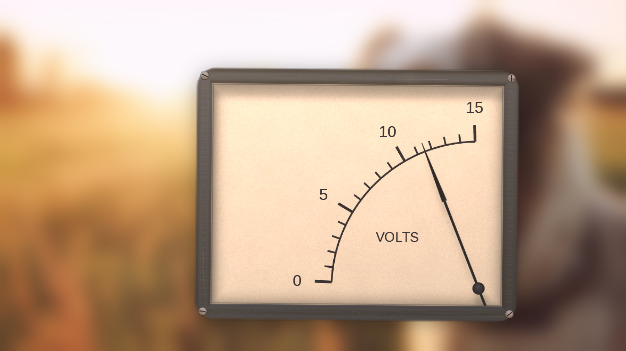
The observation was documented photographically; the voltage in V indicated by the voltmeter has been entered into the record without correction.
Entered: 11.5 V
